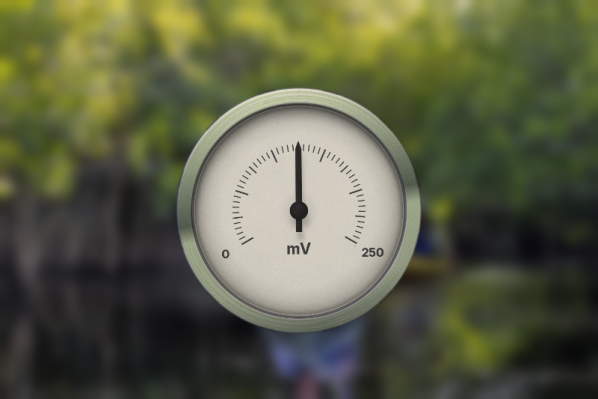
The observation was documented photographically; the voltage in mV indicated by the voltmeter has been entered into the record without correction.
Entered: 125 mV
